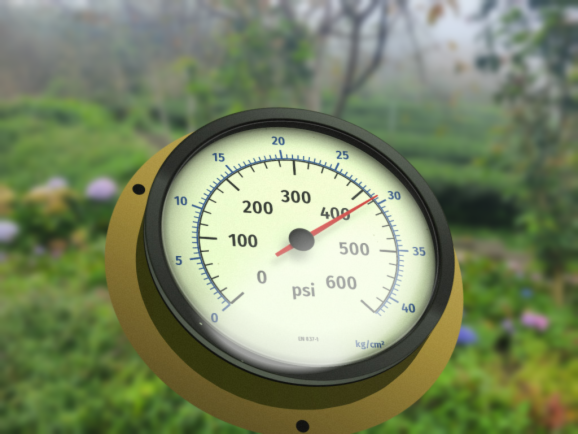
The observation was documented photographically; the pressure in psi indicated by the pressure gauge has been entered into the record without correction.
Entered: 420 psi
